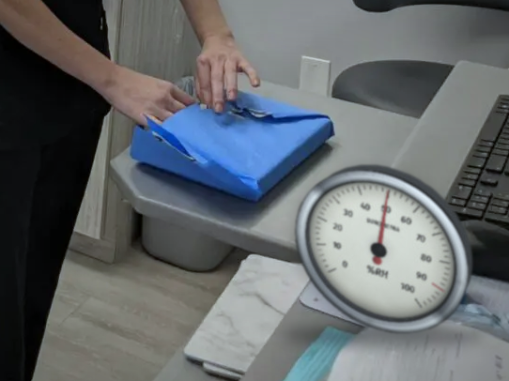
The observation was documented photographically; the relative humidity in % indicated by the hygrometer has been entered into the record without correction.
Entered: 50 %
